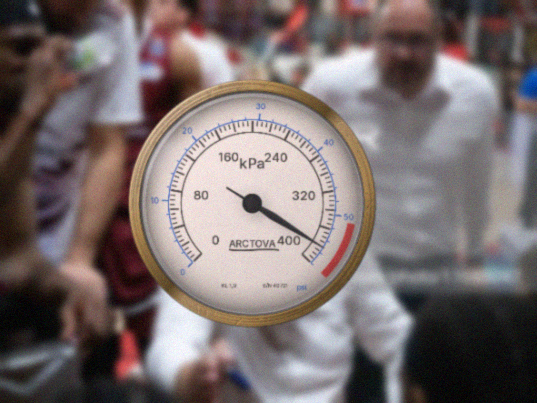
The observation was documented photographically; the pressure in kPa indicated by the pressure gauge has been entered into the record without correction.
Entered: 380 kPa
